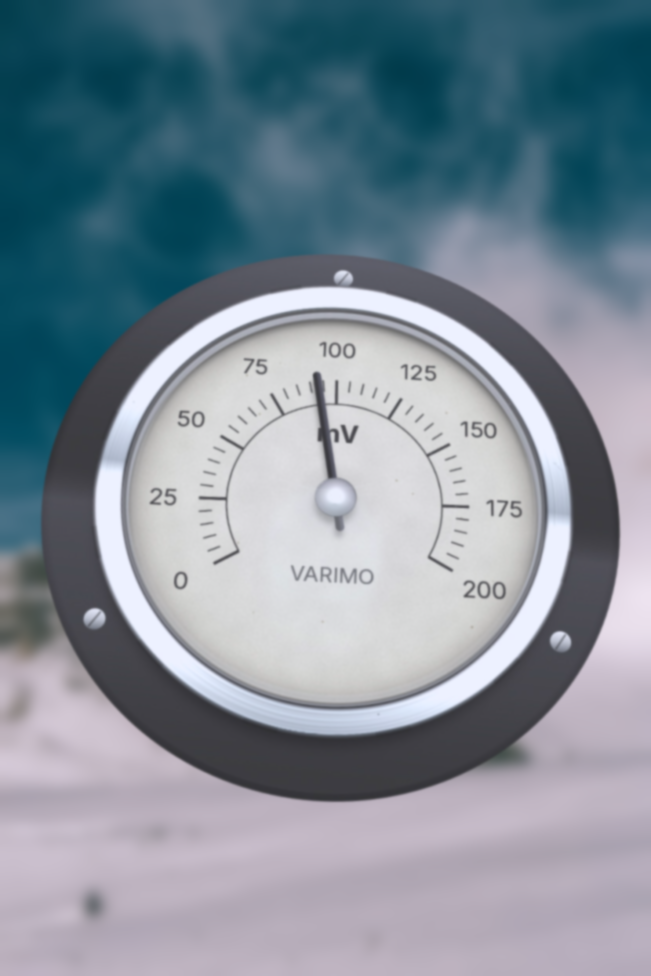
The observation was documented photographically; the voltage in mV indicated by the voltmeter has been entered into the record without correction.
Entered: 92.5 mV
